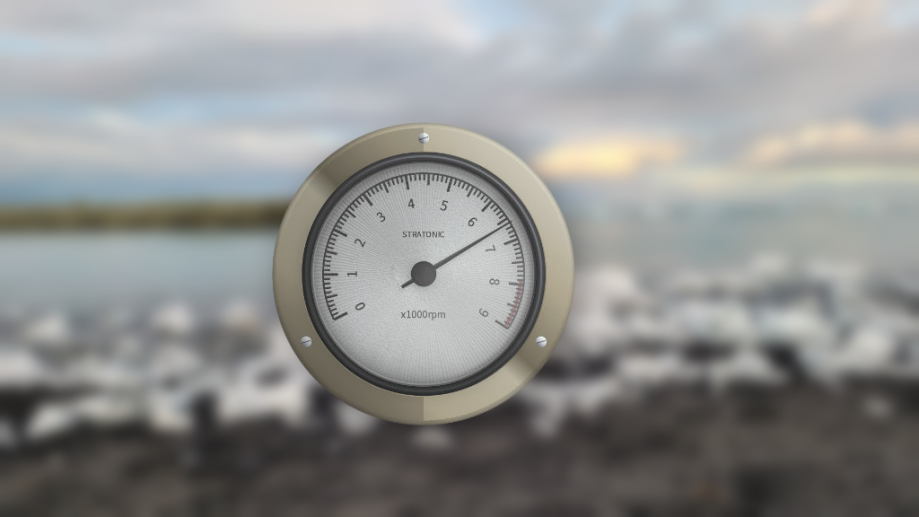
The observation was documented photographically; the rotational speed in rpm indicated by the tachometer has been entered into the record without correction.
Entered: 6600 rpm
